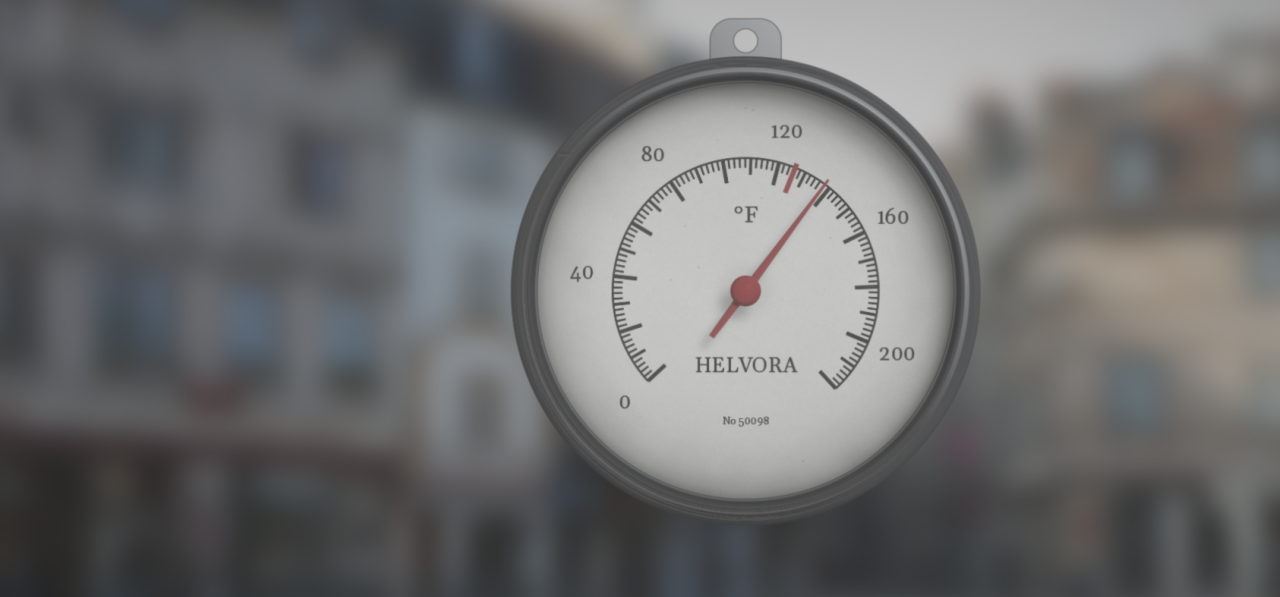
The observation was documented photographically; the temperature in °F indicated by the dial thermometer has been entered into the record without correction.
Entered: 138 °F
